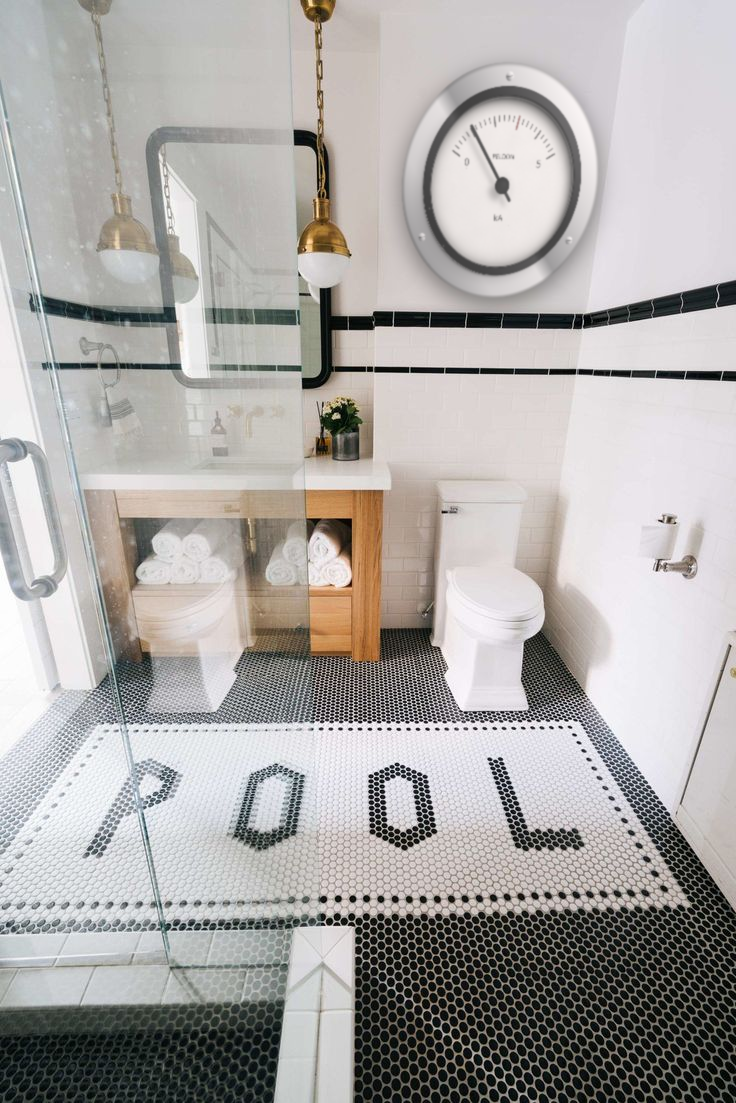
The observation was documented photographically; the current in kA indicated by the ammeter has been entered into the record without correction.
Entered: 1 kA
